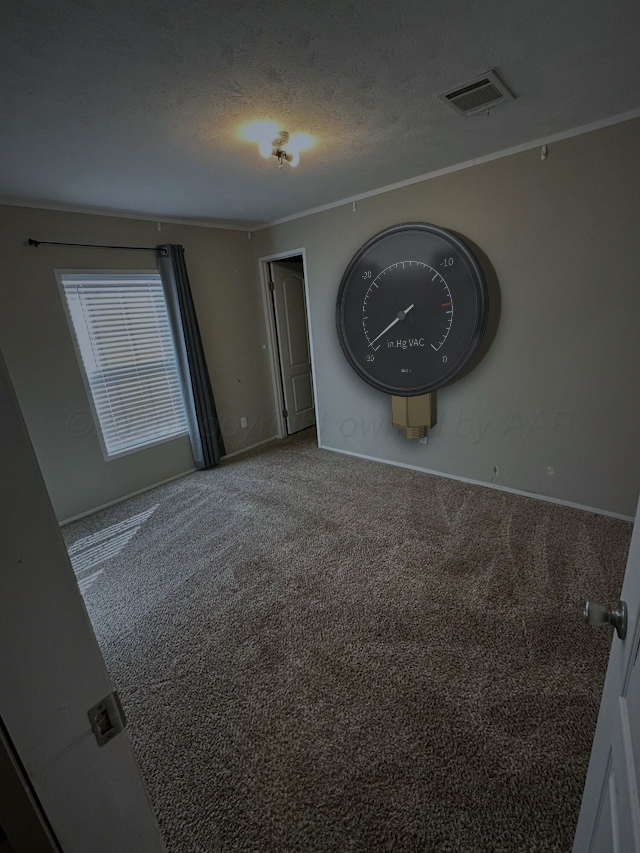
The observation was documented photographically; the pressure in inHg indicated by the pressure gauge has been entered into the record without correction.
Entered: -29 inHg
